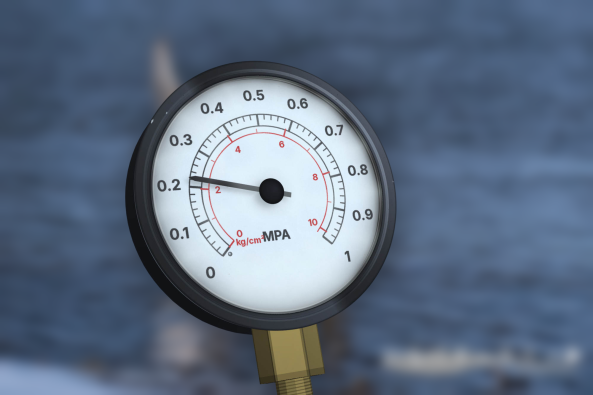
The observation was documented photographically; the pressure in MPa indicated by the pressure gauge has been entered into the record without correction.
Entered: 0.22 MPa
